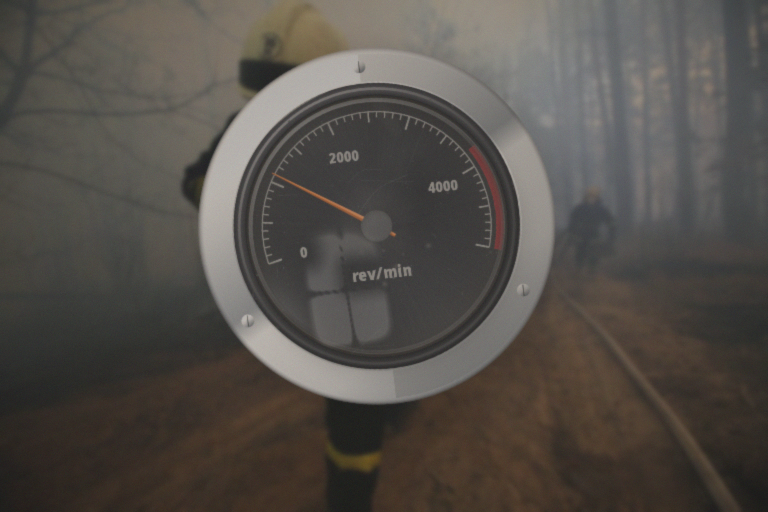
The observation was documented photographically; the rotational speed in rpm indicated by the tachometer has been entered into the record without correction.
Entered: 1100 rpm
